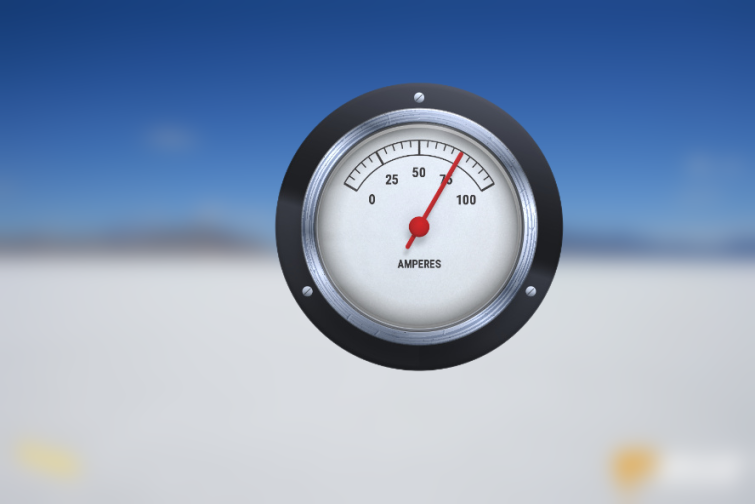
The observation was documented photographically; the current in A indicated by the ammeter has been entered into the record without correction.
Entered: 75 A
